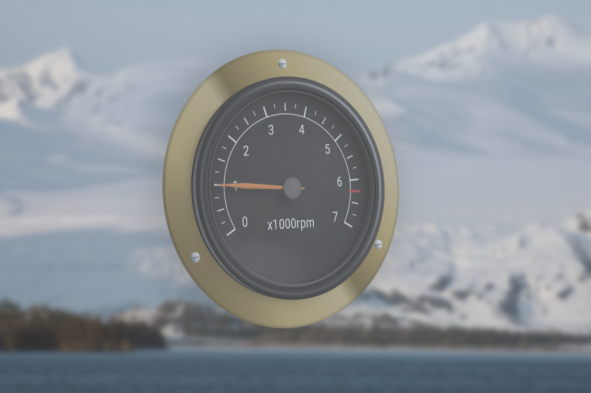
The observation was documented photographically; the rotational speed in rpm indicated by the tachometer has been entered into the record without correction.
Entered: 1000 rpm
